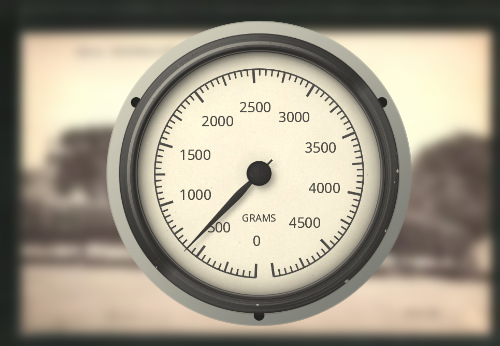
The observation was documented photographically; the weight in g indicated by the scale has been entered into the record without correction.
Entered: 600 g
